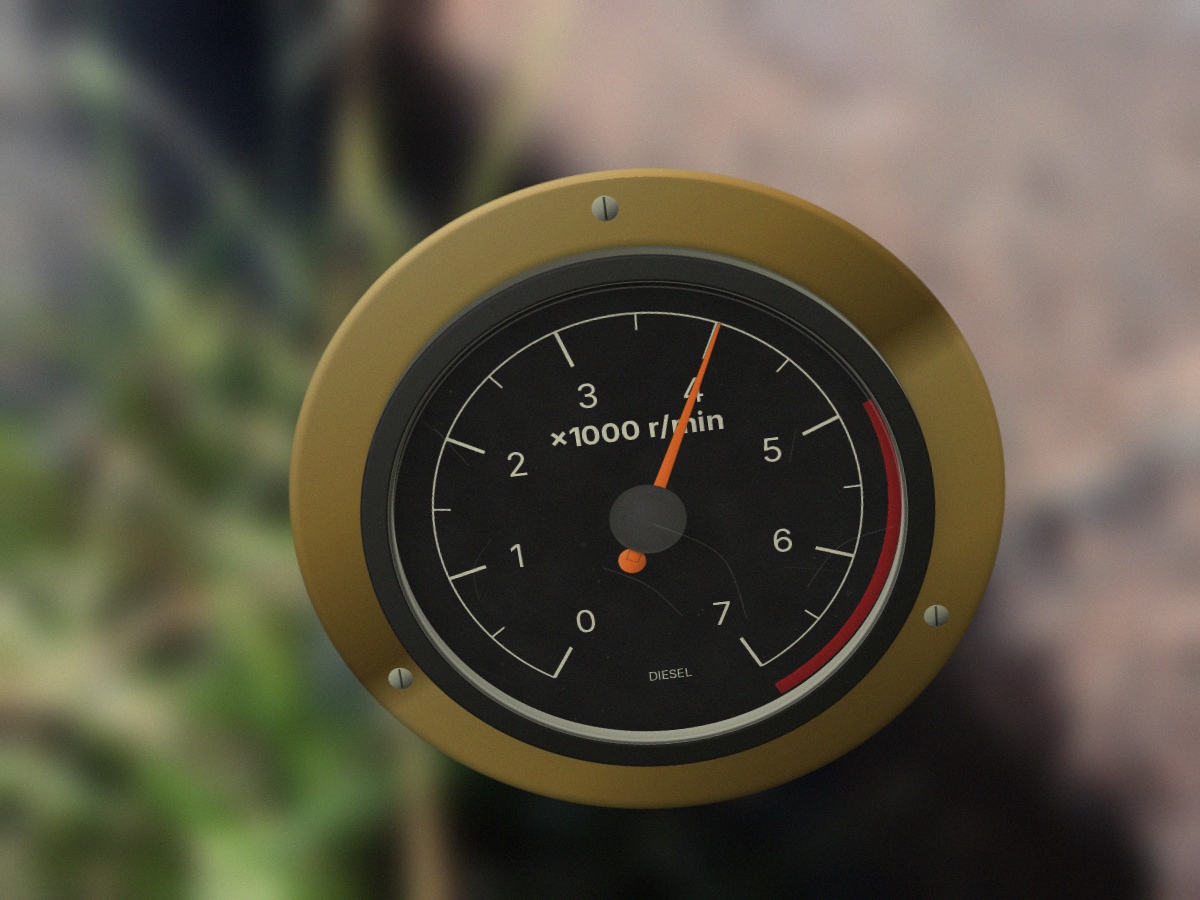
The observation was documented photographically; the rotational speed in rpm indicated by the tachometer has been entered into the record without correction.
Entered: 4000 rpm
